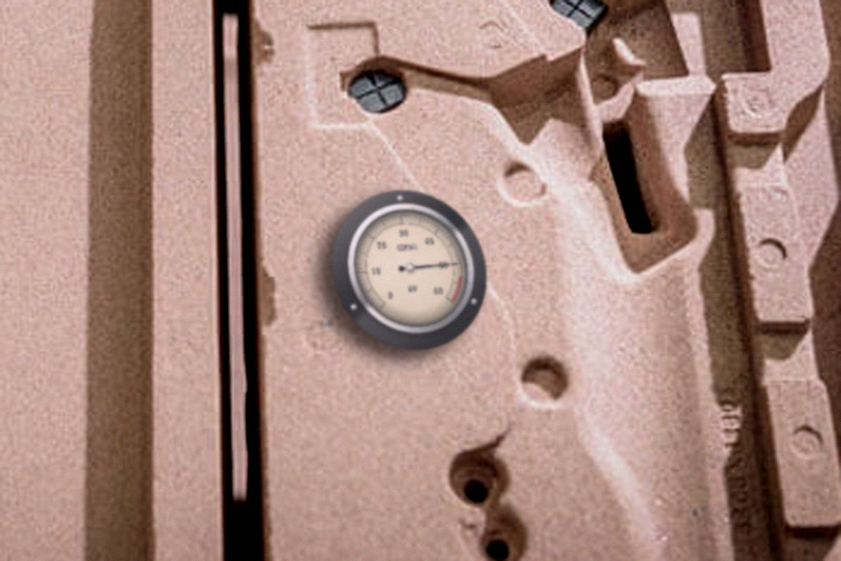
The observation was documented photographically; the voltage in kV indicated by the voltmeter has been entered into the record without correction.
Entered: 50 kV
